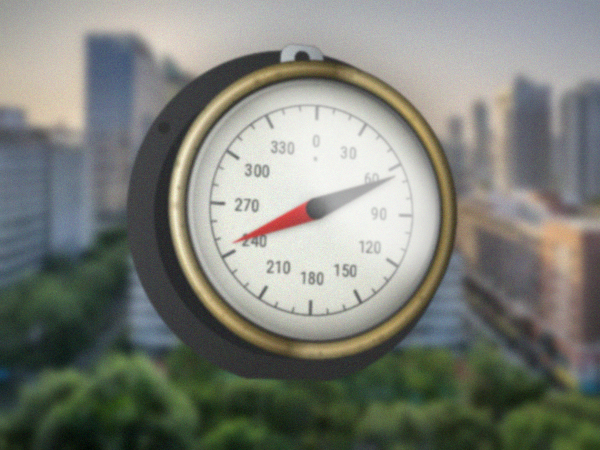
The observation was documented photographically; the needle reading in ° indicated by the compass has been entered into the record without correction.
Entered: 245 °
